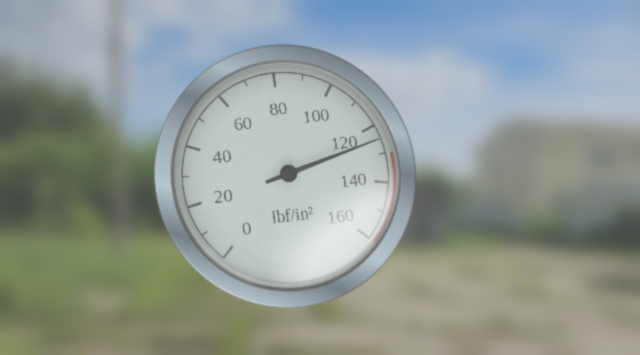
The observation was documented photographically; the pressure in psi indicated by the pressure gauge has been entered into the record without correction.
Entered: 125 psi
